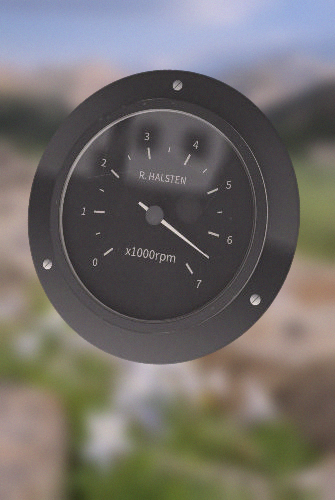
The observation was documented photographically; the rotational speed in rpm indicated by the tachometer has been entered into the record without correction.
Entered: 6500 rpm
